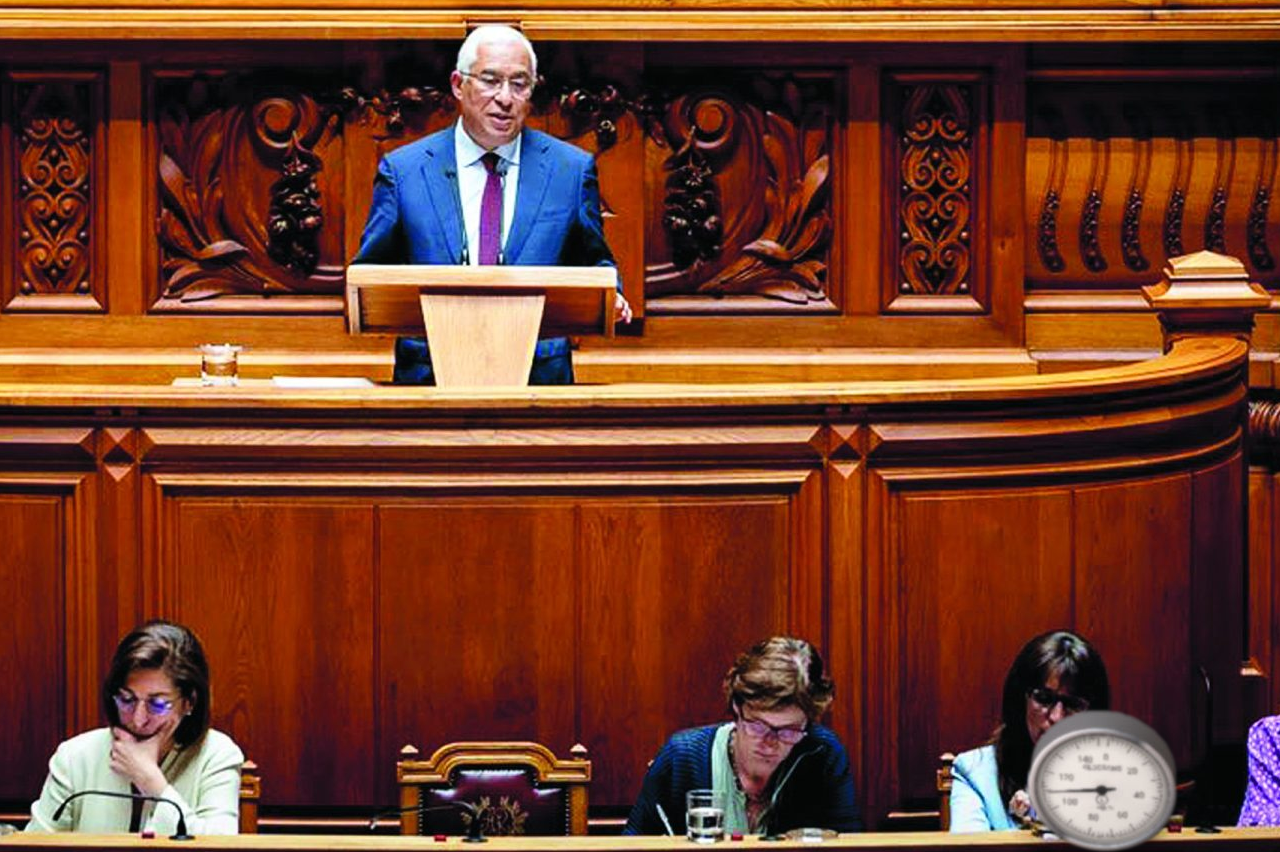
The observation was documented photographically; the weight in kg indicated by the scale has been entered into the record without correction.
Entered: 110 kg
